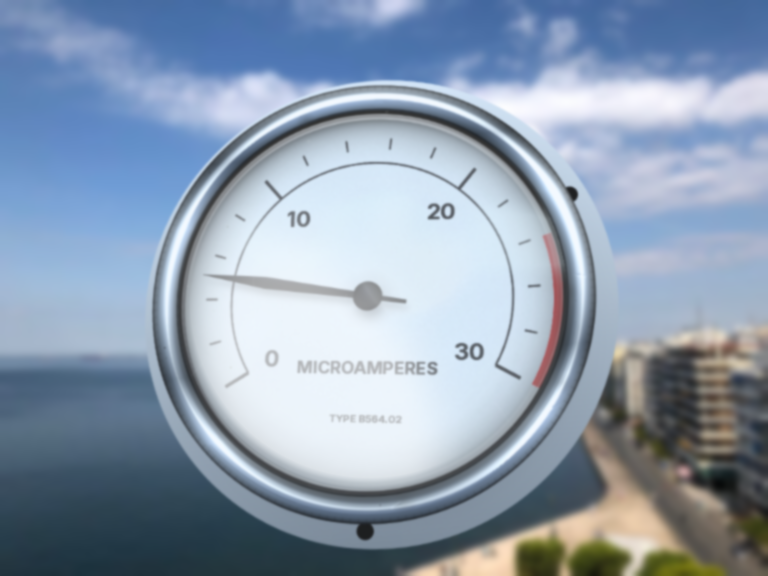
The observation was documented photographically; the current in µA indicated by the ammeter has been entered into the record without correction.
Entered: 5 µA
